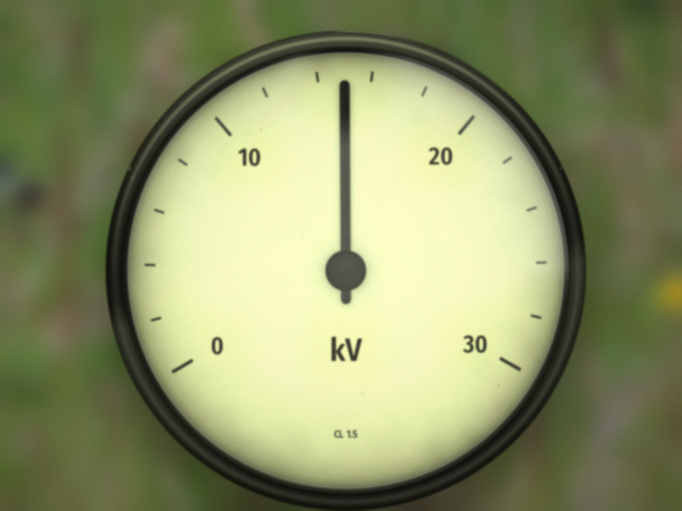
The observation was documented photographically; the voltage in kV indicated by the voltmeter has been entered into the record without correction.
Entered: 15 kV
